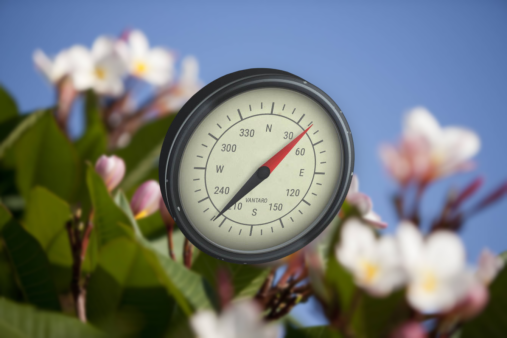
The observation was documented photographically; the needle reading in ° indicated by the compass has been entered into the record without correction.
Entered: 40 °
